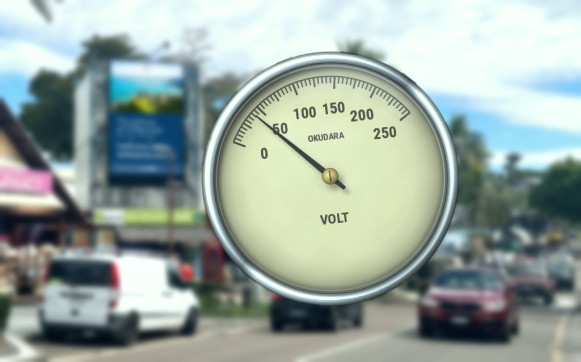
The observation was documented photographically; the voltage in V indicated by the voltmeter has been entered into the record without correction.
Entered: 40 V
